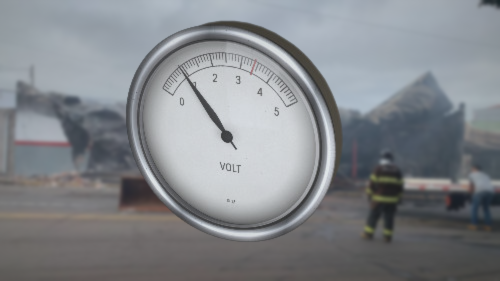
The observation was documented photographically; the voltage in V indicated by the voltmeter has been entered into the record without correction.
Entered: 1 V
